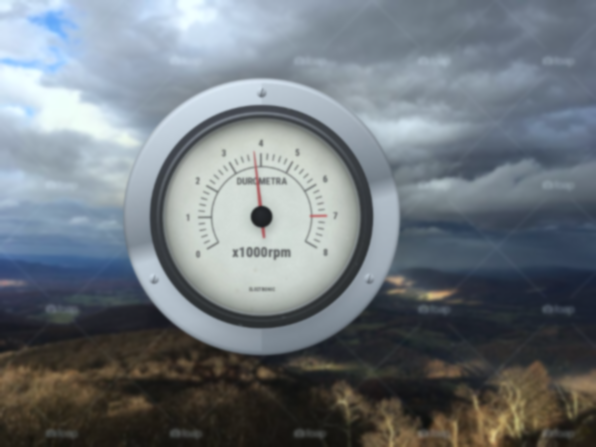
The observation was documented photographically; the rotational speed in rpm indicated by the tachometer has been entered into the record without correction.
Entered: 3800 rpm
